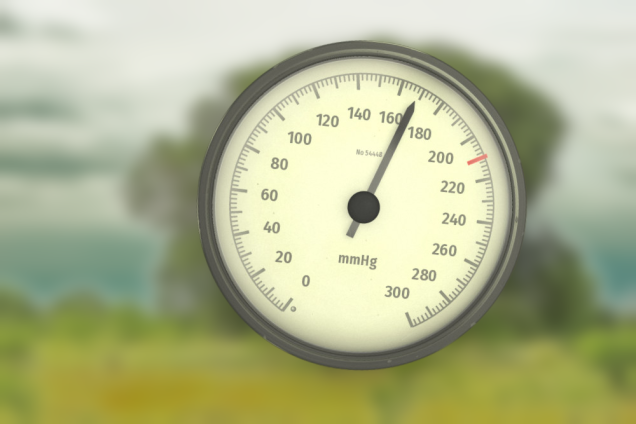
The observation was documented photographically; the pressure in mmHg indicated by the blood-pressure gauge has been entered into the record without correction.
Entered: 168 mmHg
